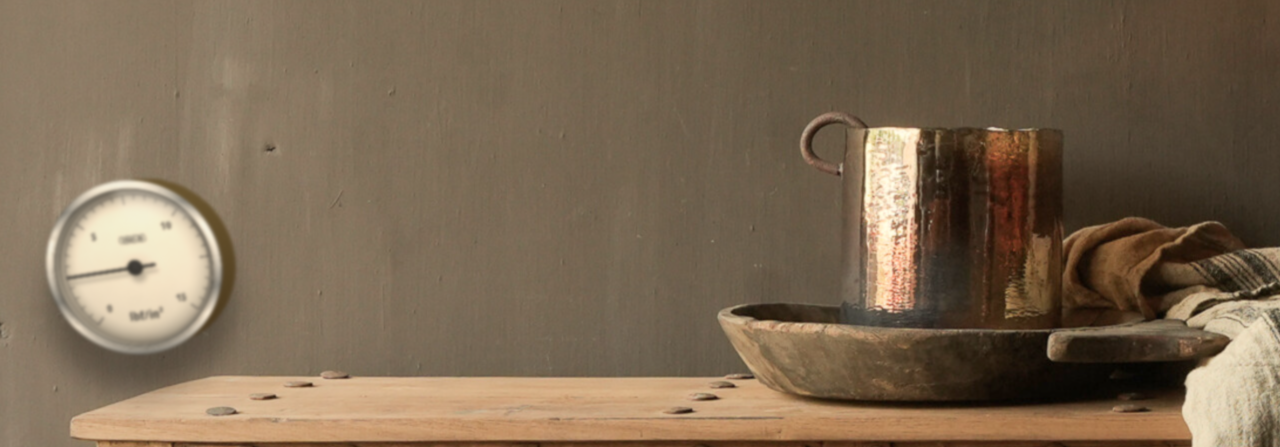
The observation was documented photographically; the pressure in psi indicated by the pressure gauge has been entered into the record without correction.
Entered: 2.5 psi
